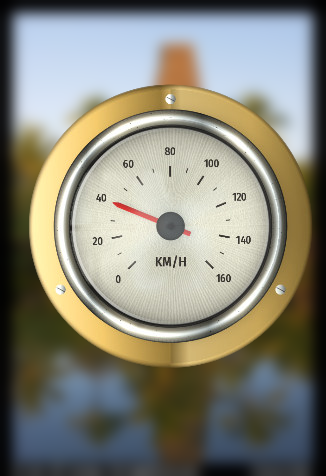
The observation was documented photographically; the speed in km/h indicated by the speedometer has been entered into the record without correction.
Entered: 40 km/h
